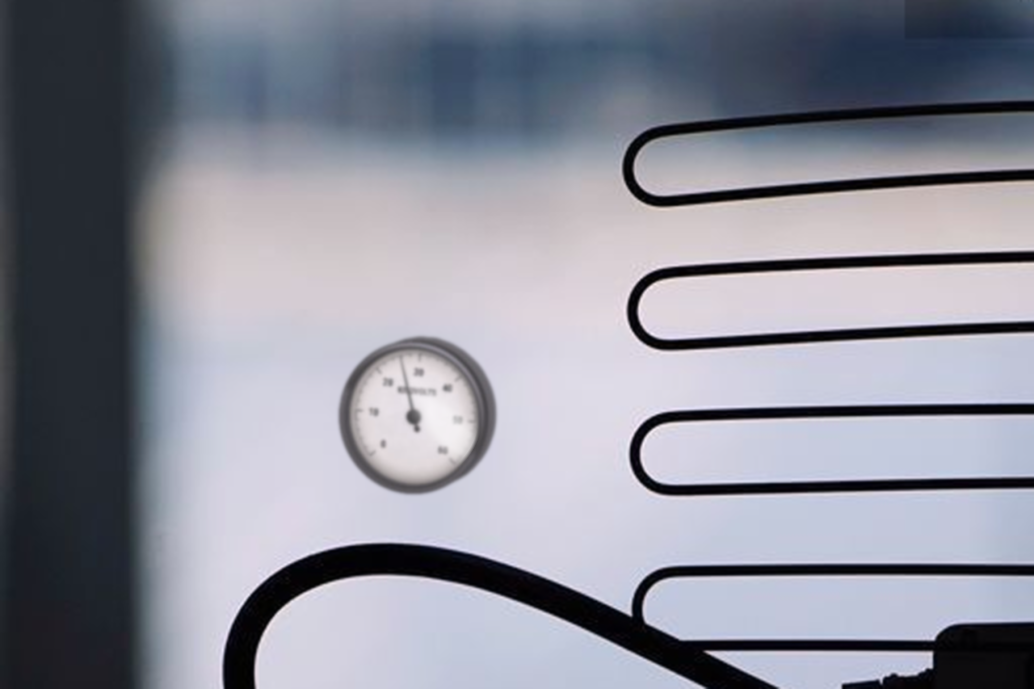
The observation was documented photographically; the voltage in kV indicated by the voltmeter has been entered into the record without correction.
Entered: 26 kV
